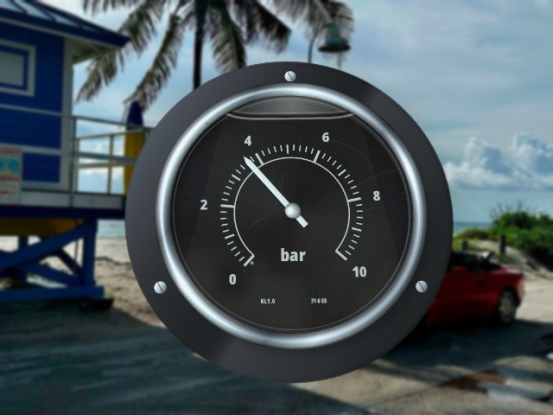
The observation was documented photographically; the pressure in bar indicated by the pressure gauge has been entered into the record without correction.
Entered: 3.6 bar
